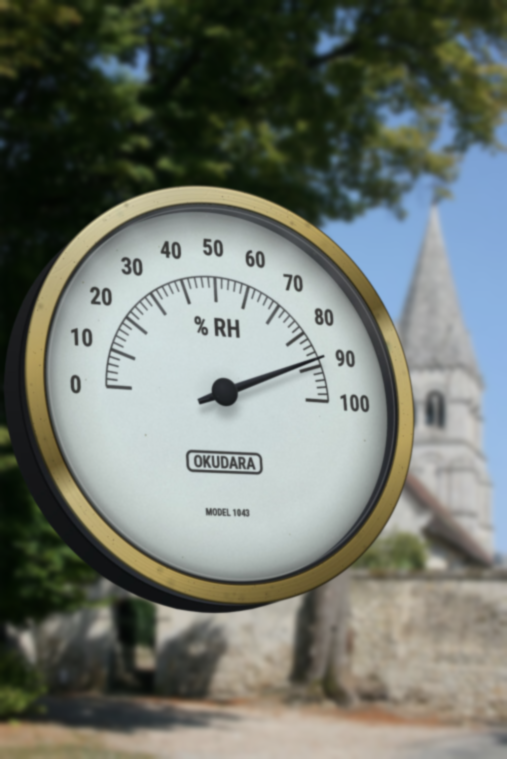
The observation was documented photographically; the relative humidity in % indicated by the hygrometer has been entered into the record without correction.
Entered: 88 %
